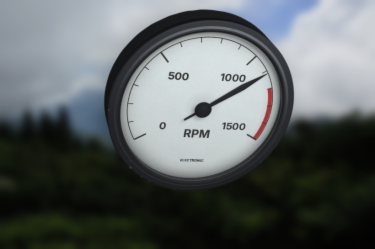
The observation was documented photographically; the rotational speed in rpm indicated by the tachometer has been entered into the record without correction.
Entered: 1100 rpm
